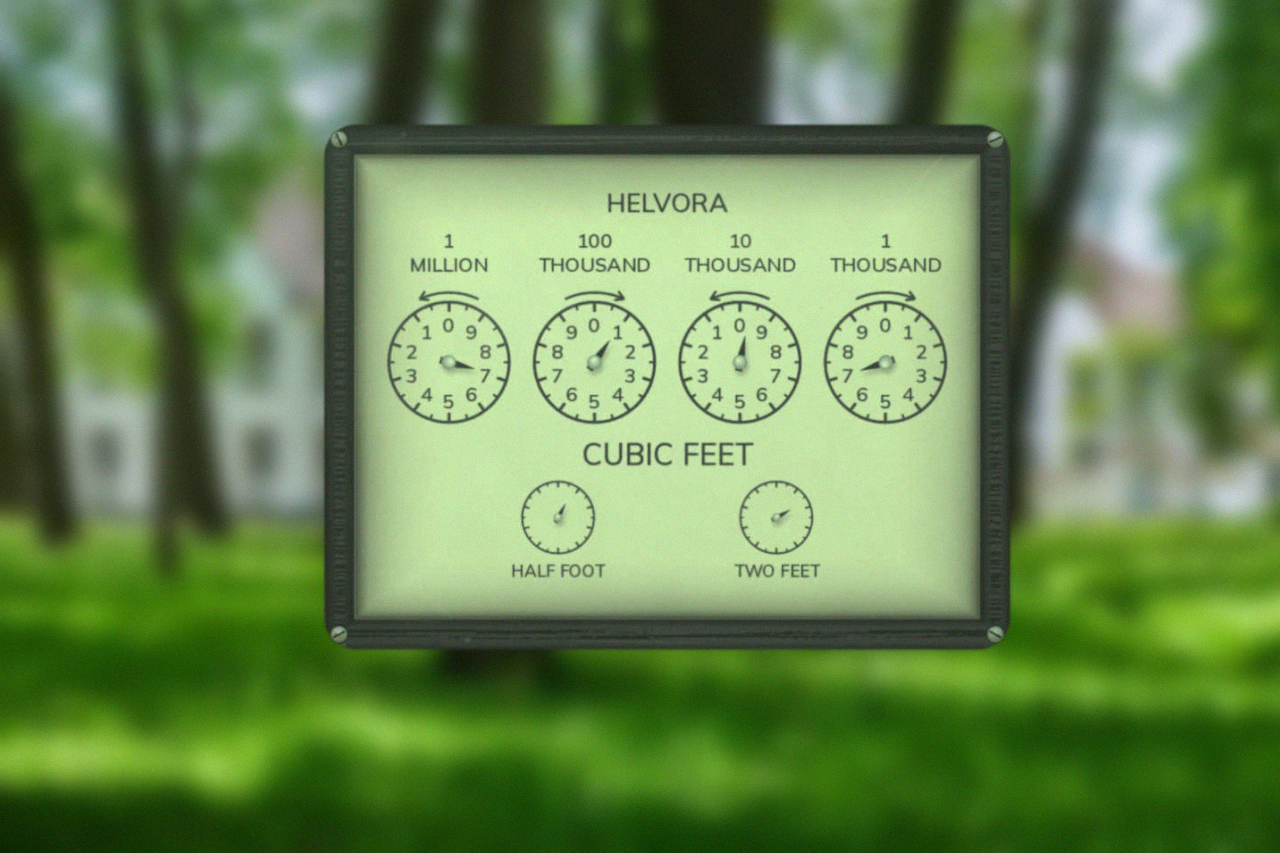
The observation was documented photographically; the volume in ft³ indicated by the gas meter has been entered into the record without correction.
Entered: 709700 ft³
